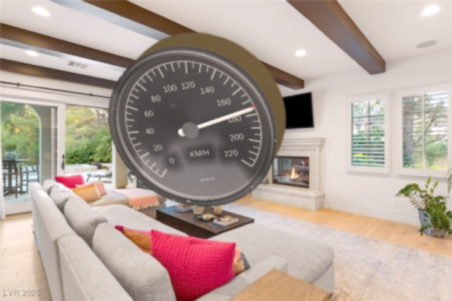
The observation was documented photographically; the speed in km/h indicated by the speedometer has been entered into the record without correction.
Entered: 175 km/h
